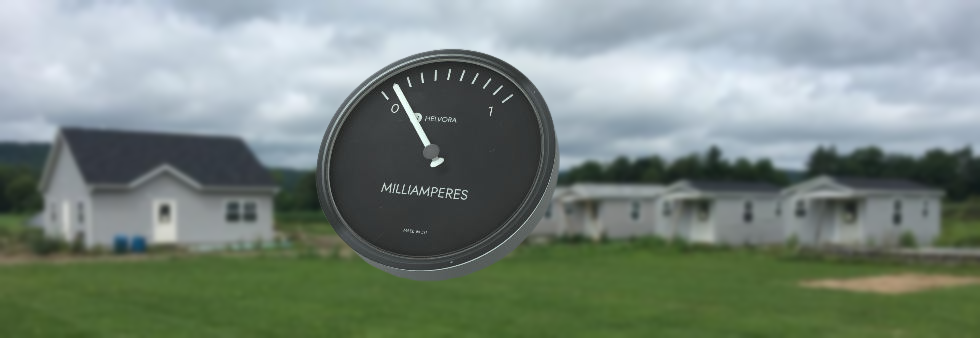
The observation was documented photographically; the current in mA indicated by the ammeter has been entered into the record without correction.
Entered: 0.1 mA
